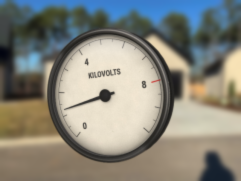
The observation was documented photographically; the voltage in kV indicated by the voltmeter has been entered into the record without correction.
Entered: 1.25 kV
